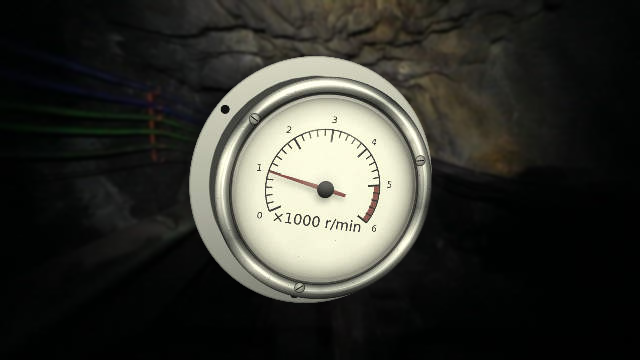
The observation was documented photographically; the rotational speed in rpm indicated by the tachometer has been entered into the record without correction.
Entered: 1000 rpm
